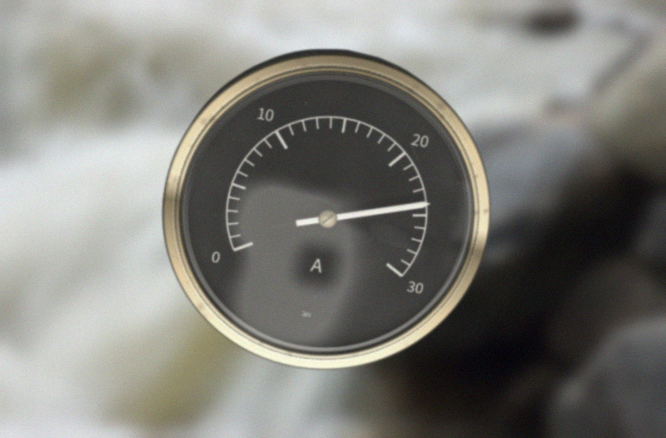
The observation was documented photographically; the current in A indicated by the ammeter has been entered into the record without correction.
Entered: 24 A
